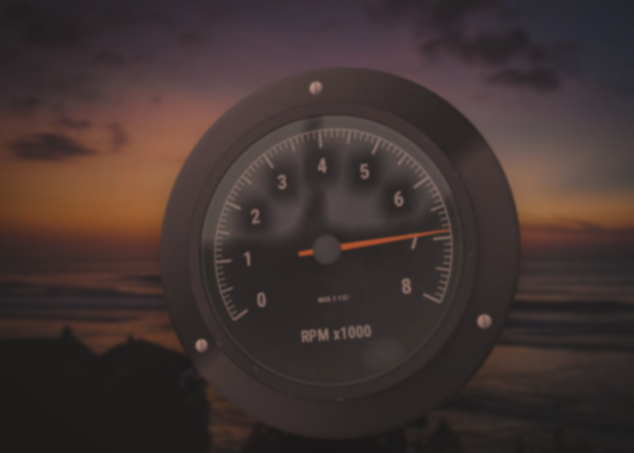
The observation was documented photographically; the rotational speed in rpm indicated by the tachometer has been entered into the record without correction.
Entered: 6900 rpm
